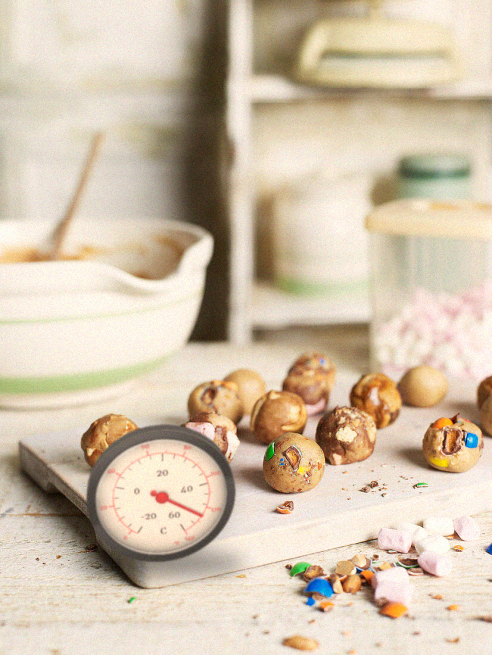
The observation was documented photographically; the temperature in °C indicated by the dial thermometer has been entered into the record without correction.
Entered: 52 °C
